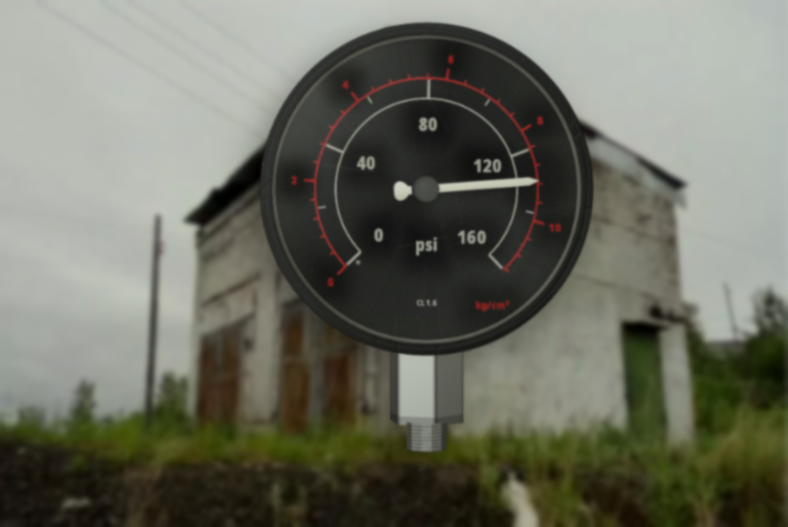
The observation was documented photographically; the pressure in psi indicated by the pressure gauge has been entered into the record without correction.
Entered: 130 psi
